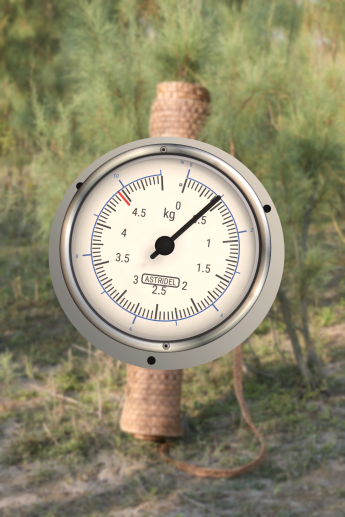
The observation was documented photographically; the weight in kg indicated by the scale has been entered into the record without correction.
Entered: 0.45 kg
